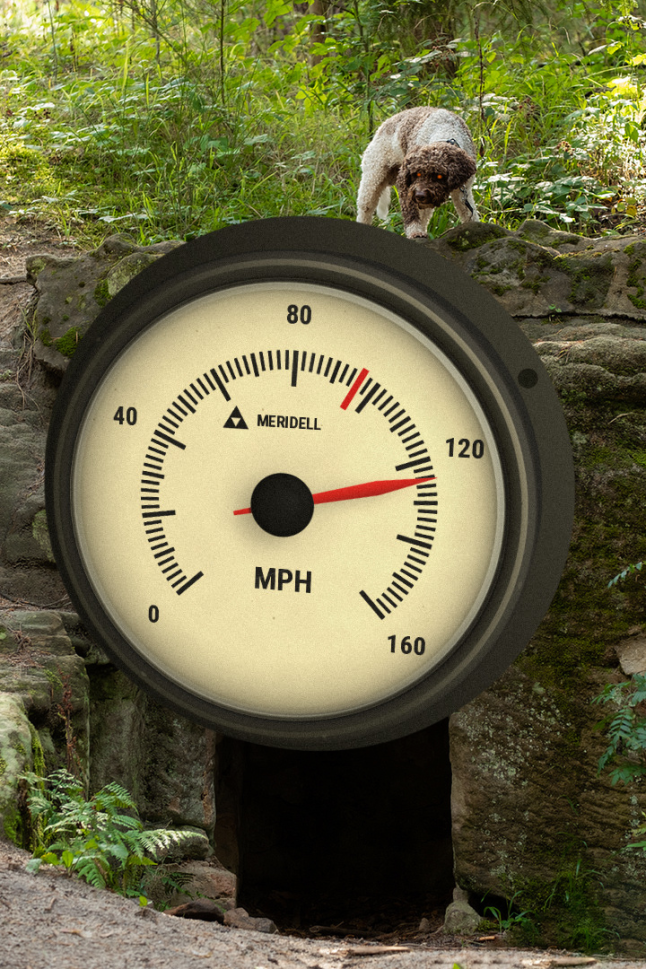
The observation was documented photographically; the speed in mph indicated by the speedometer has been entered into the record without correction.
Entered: 124 mph
